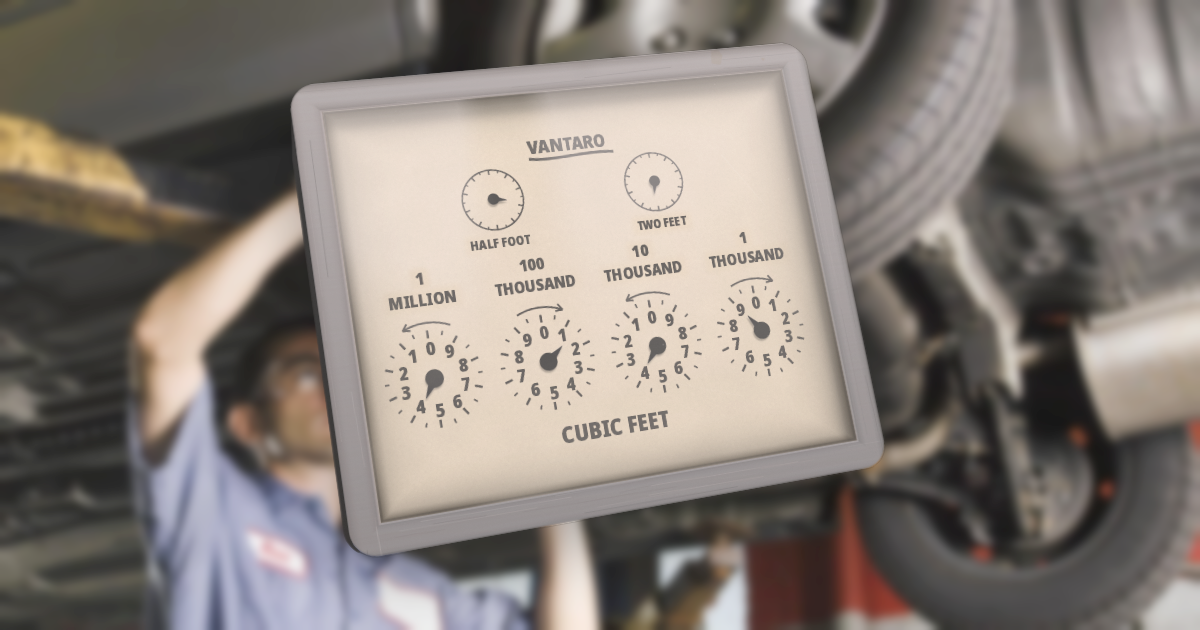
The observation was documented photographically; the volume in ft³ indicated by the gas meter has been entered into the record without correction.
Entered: 413900 ft³
